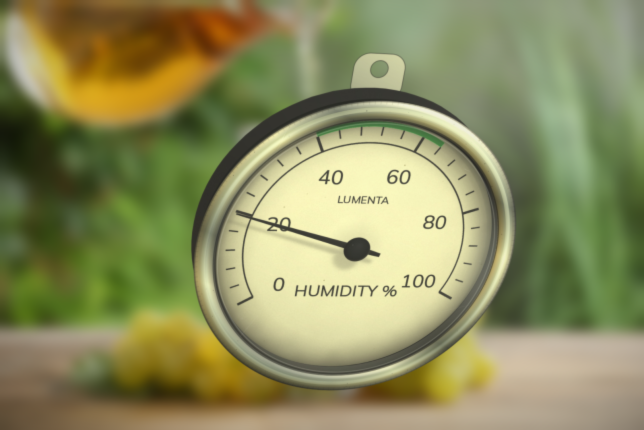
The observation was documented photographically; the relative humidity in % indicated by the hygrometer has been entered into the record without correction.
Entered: 20 %
